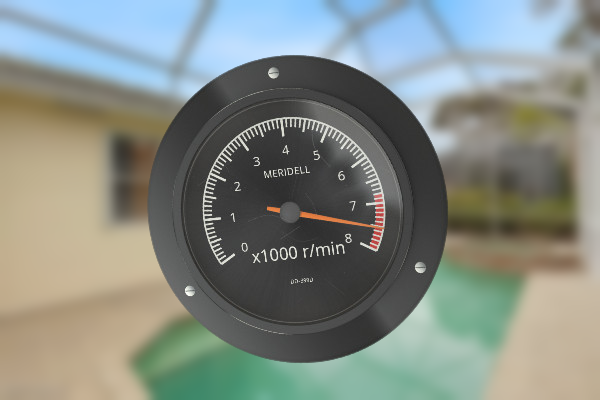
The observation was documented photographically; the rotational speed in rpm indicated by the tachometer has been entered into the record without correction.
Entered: 7500 rpm
